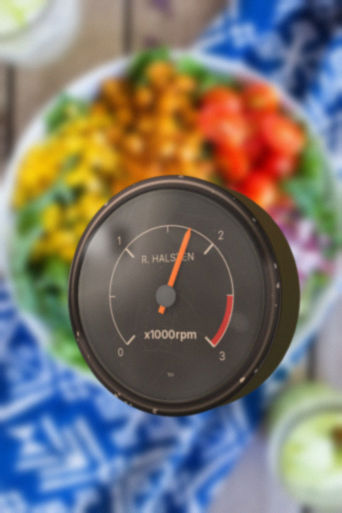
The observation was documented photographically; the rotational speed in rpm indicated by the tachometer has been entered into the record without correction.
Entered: 1750 rpm
